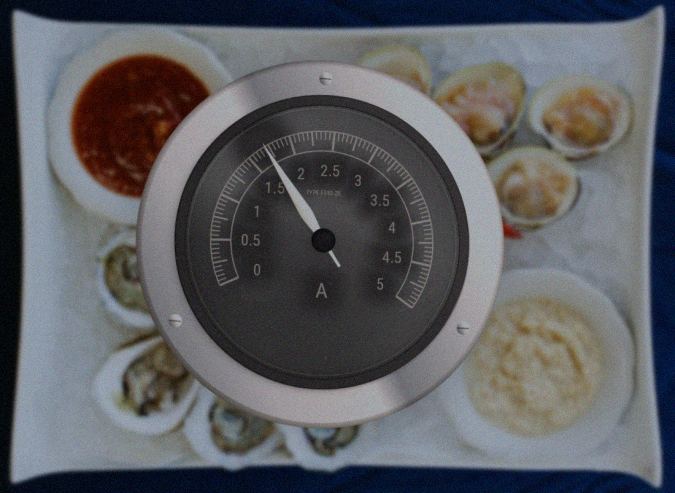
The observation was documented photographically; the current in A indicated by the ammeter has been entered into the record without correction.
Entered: 1.7 A
